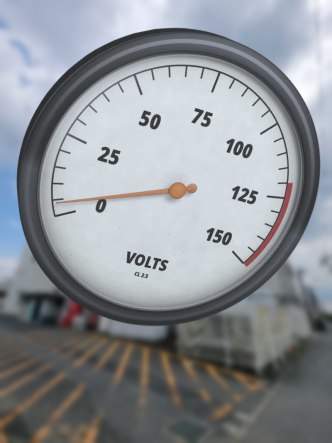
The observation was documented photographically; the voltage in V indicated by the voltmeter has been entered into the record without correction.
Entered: 5 V
